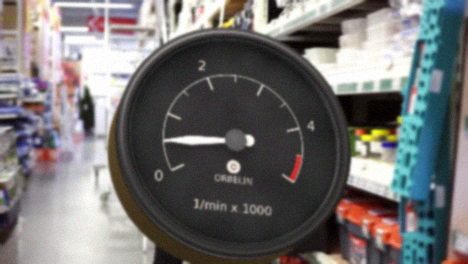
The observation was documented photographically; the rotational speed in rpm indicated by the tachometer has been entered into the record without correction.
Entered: 500 rpm
